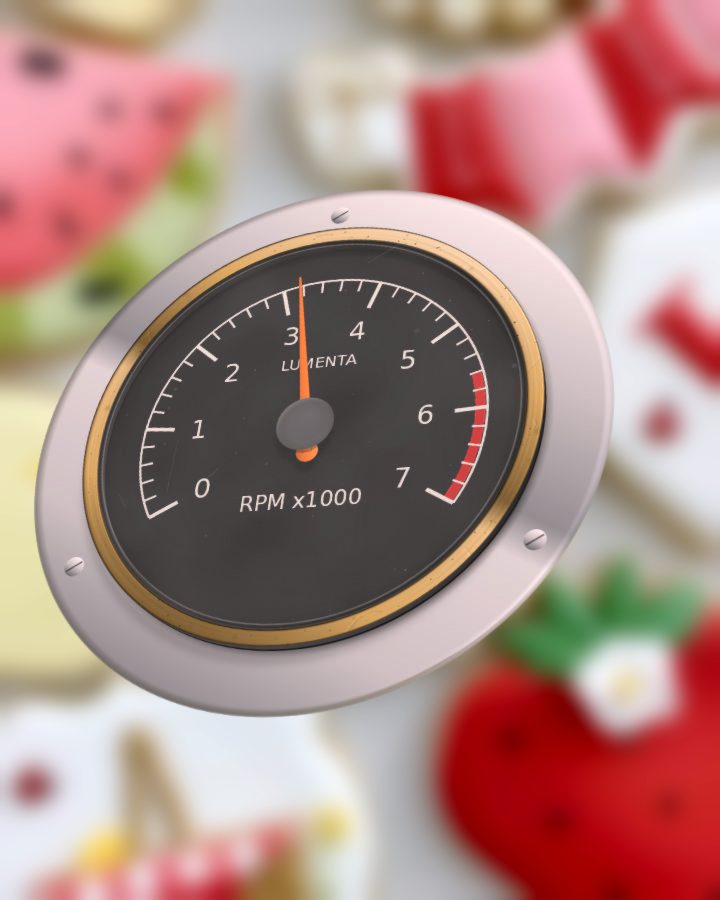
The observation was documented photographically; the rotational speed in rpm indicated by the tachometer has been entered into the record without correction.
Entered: 3200 rpm
